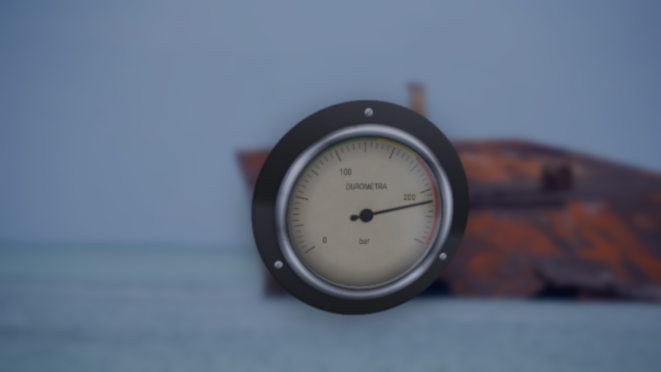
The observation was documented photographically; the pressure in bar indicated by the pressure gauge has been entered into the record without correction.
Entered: 210 bar
